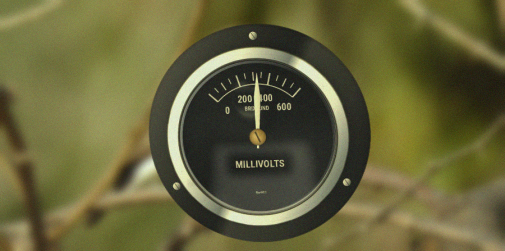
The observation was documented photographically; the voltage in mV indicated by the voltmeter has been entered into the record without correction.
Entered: 325 mV
